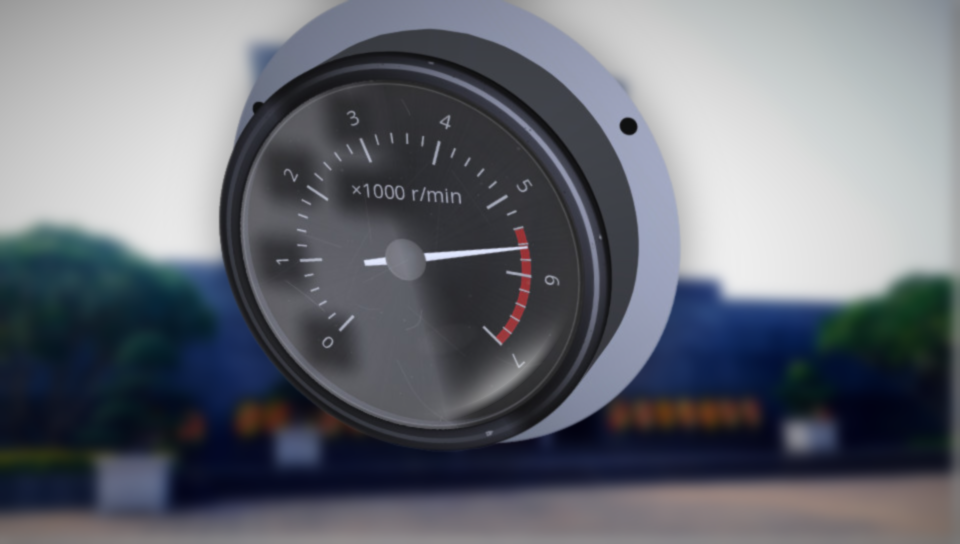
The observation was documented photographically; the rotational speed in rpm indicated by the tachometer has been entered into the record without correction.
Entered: 5600 rpm
